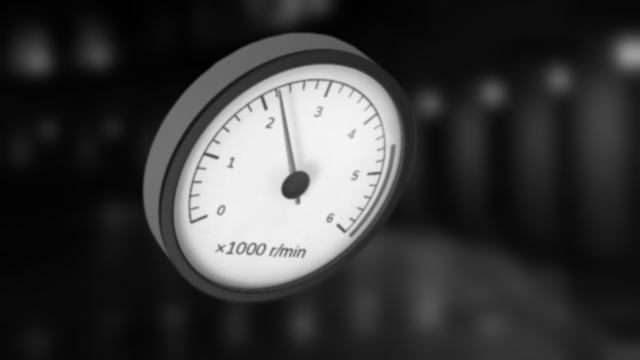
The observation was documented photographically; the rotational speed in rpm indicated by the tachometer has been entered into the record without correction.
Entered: 2200 rpm
